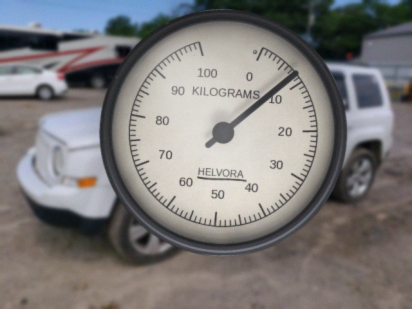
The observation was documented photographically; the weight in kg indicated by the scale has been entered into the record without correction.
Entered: 8 kg
